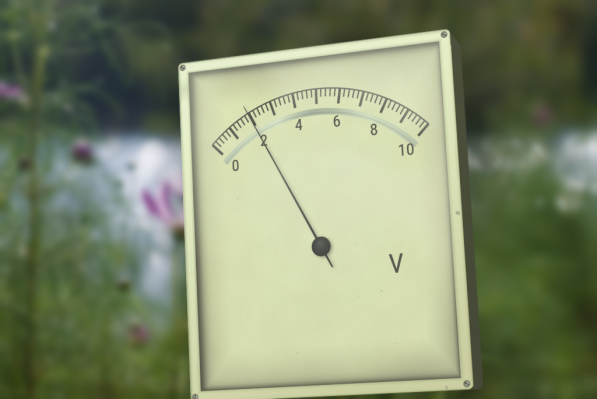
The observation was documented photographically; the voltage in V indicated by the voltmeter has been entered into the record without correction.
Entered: 2 V
